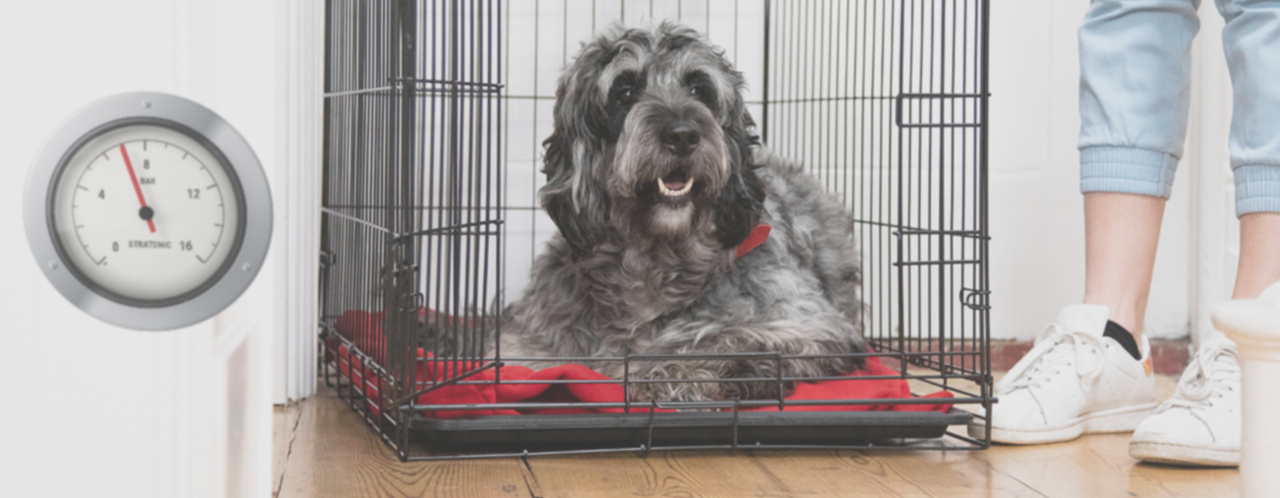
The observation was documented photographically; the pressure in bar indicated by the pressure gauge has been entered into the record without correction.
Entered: 7 bar
